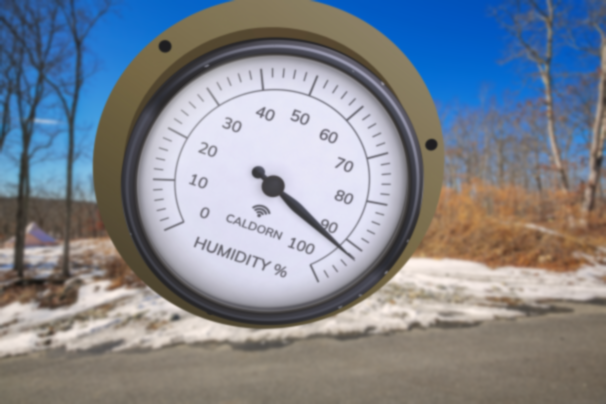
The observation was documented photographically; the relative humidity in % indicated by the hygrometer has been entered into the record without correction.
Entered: 92 %
